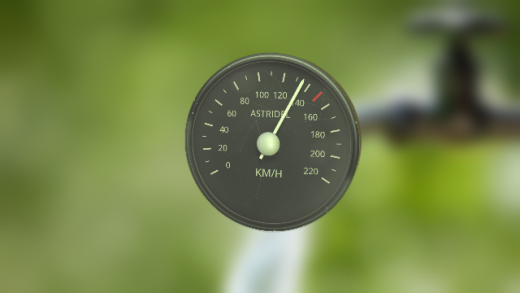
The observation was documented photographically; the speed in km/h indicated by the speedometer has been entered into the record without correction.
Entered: 135 km/h
